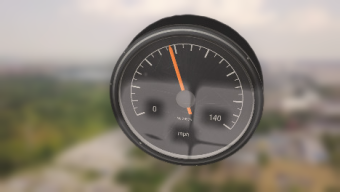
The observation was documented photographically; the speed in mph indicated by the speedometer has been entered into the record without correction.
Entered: 57.5 mph
